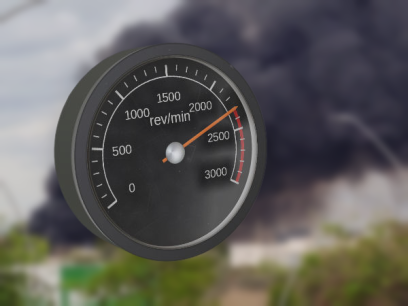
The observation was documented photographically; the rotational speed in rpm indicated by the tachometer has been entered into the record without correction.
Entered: 2300 rpm
